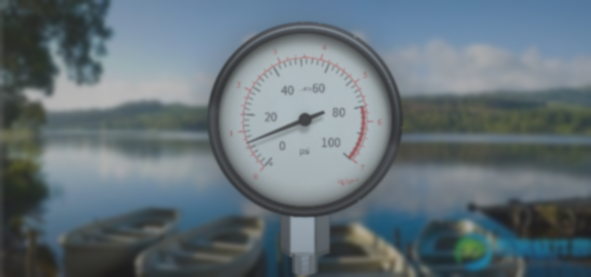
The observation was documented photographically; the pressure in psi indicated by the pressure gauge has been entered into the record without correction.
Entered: 10 psi
